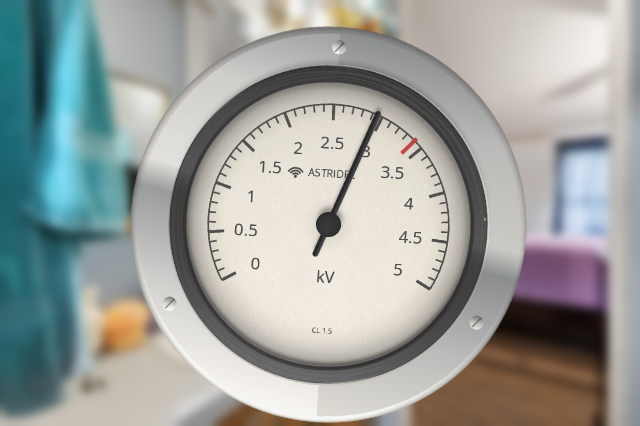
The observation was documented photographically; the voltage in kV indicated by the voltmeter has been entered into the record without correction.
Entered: 2.95 kV
